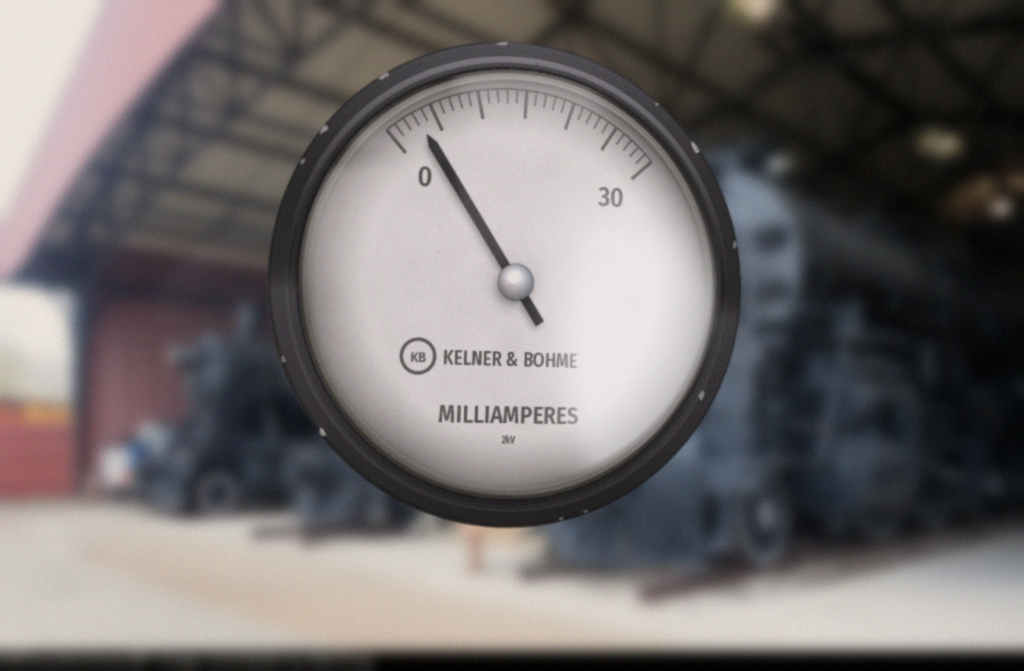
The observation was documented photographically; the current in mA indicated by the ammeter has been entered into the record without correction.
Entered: 3 mA
